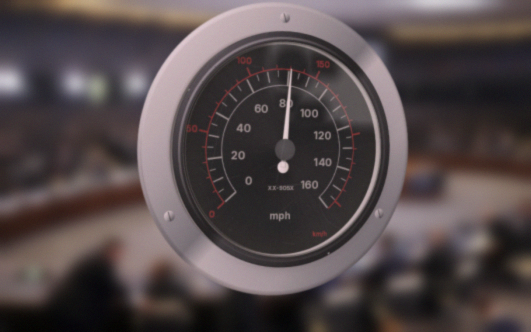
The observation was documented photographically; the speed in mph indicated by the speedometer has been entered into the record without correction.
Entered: 80 mph
